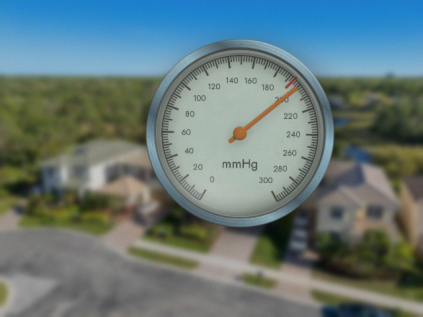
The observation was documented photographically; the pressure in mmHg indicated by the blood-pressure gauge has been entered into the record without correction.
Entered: 200 mmHg
